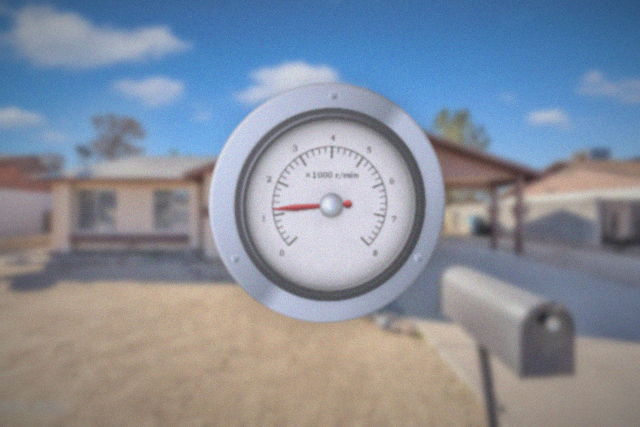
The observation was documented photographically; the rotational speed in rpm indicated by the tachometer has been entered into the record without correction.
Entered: 1200 rpm
